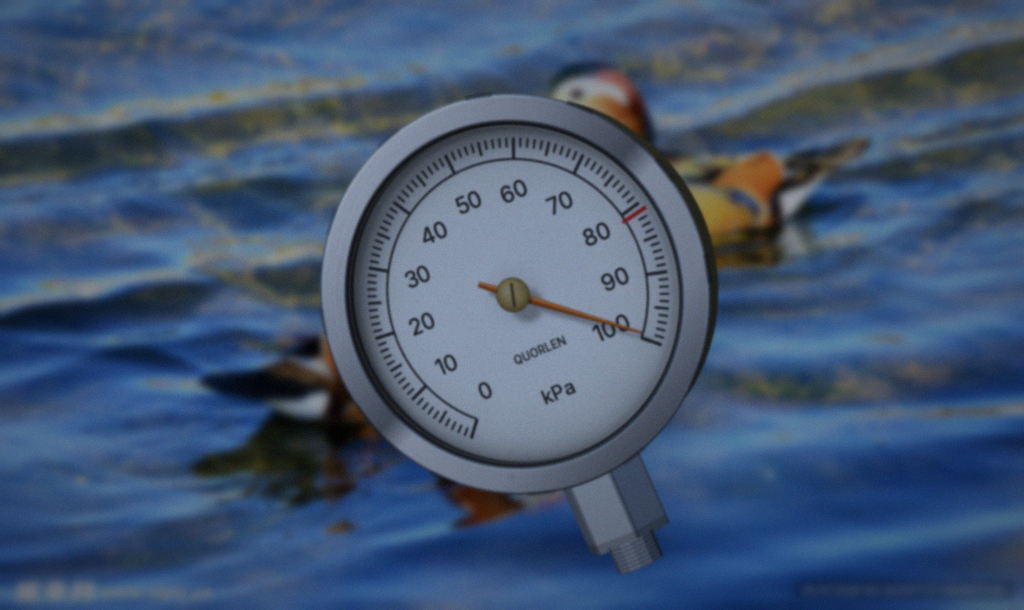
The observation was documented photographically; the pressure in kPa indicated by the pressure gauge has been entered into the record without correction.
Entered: 99 kPa
